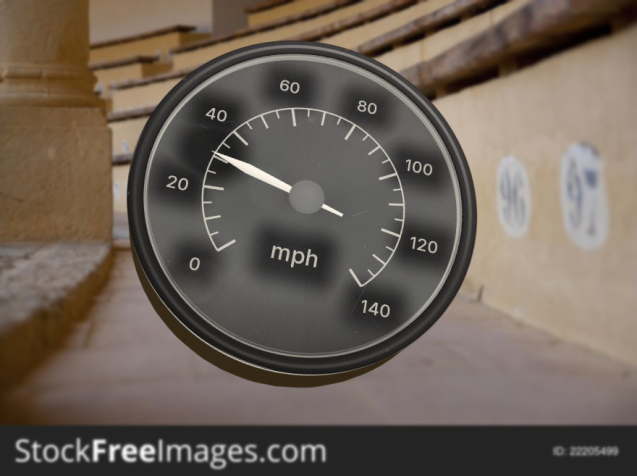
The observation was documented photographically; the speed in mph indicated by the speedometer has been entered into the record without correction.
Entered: 30 mph
